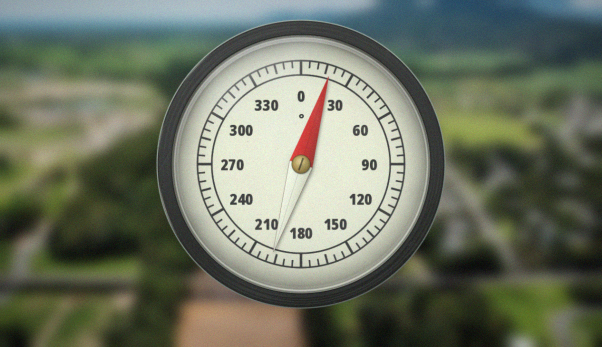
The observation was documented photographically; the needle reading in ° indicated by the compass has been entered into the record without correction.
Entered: 17.5 °
